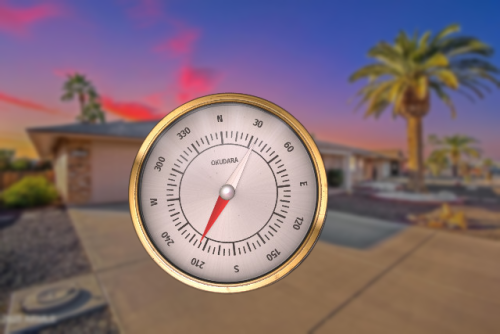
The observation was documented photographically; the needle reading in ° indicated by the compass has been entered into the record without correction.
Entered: 215 °
